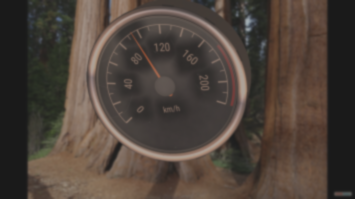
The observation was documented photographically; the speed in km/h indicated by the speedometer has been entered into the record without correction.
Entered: 95 km/h
